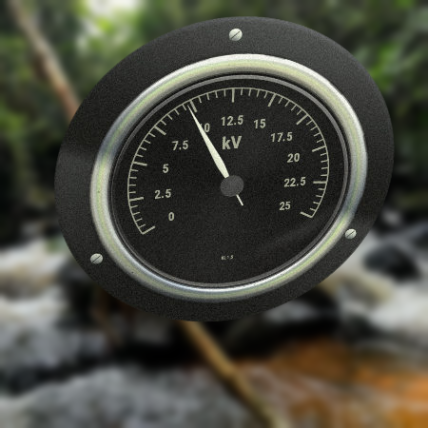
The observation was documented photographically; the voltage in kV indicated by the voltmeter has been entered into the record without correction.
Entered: 9.75 kV
